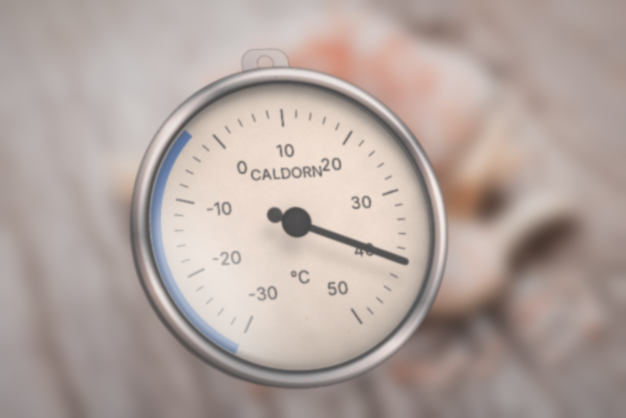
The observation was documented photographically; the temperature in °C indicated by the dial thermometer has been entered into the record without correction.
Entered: 40 °C
